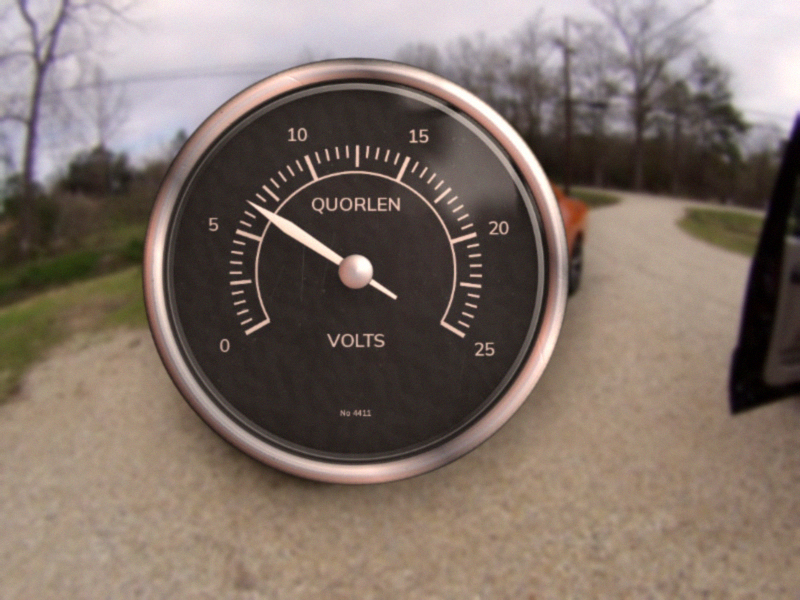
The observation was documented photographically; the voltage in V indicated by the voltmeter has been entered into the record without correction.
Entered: 6.5 V
